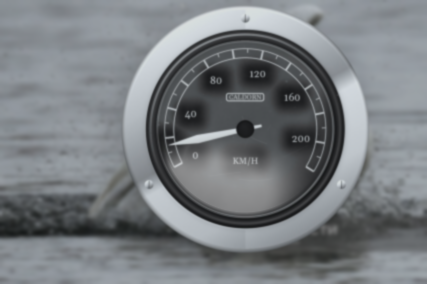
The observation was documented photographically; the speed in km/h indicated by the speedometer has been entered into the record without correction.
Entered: 15 km/h
